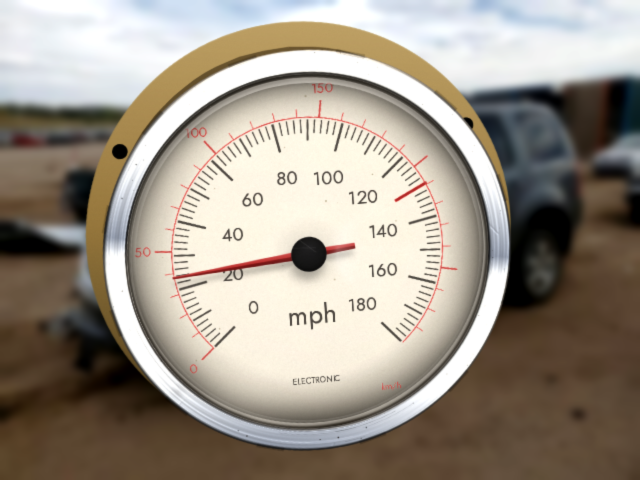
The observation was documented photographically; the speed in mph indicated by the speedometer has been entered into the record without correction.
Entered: 24 mph
